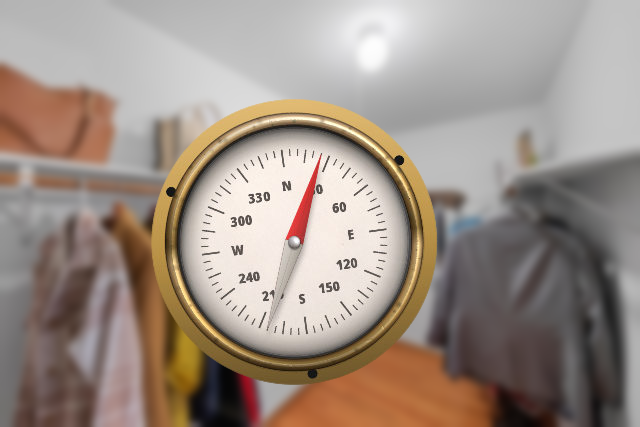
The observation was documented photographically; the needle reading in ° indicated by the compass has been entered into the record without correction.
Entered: 25 °
